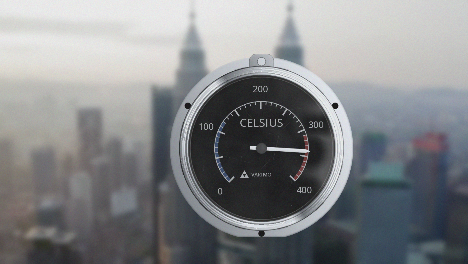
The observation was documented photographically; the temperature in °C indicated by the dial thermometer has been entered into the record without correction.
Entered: 340 °C
